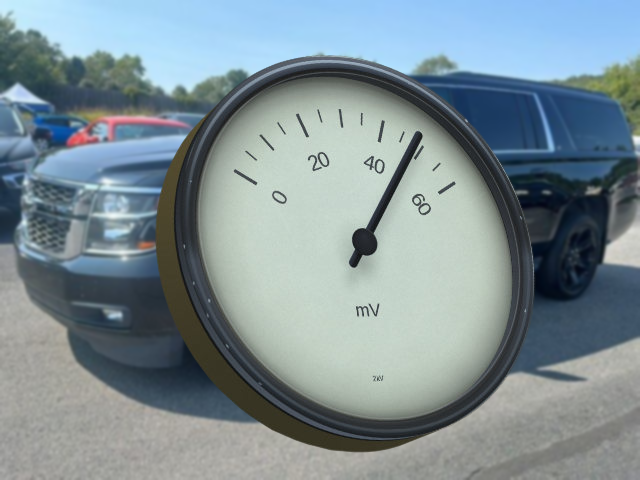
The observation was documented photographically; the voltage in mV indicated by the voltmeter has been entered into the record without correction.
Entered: 47.5 mV
